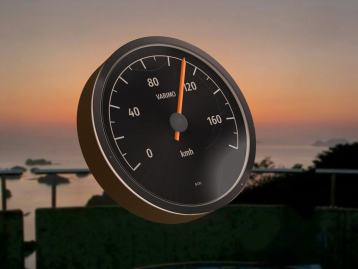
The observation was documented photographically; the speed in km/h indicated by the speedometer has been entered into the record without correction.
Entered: 110 km/h
